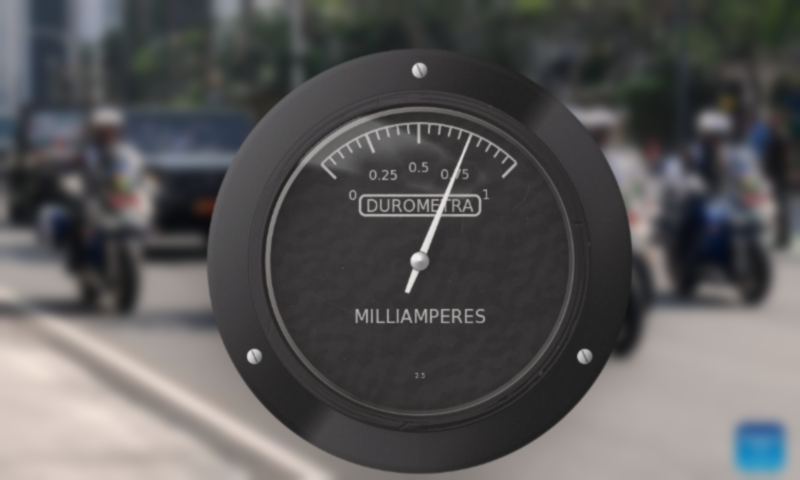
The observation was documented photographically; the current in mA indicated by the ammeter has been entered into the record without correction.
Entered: 0.75 mA
